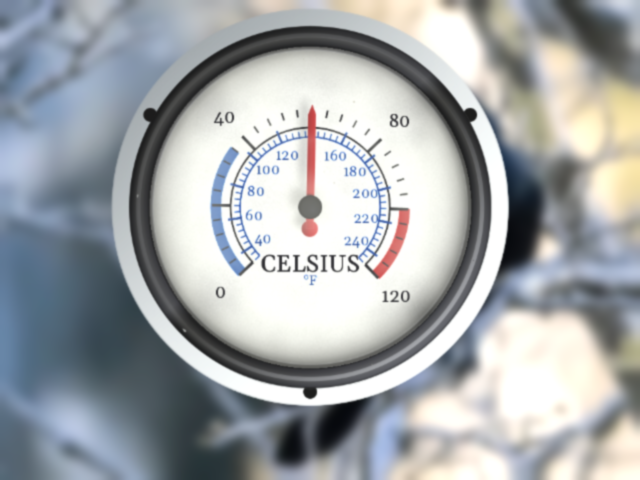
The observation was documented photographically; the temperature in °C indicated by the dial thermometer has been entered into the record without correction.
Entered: 60 °C
